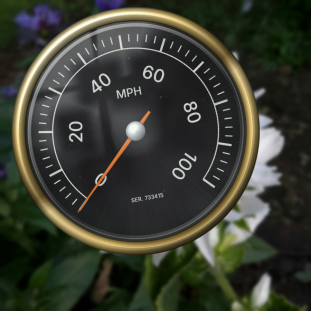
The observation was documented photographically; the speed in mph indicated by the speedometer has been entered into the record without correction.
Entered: 0 mph
